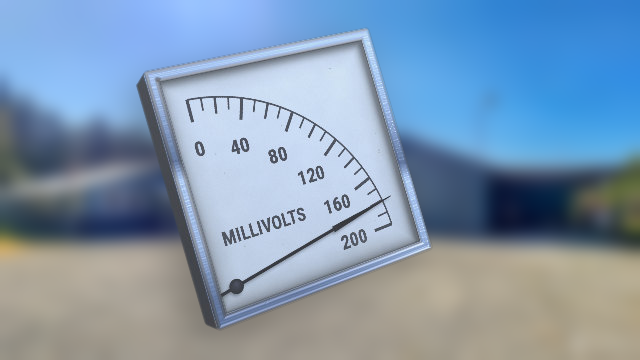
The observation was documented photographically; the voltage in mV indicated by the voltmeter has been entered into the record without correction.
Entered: 180 mV
